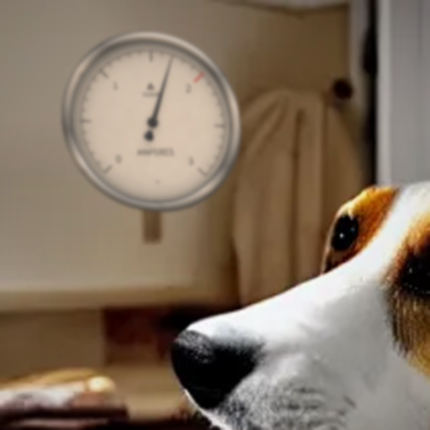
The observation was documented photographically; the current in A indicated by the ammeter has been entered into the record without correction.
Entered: 1.7 A
